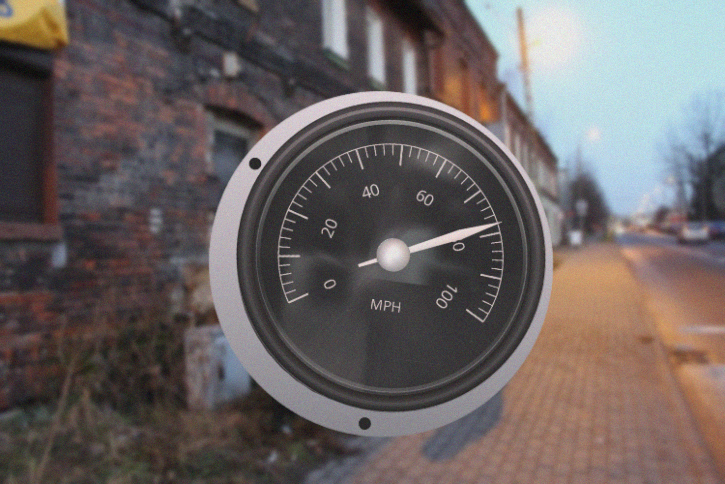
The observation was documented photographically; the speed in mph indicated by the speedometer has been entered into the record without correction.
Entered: 78 mph
